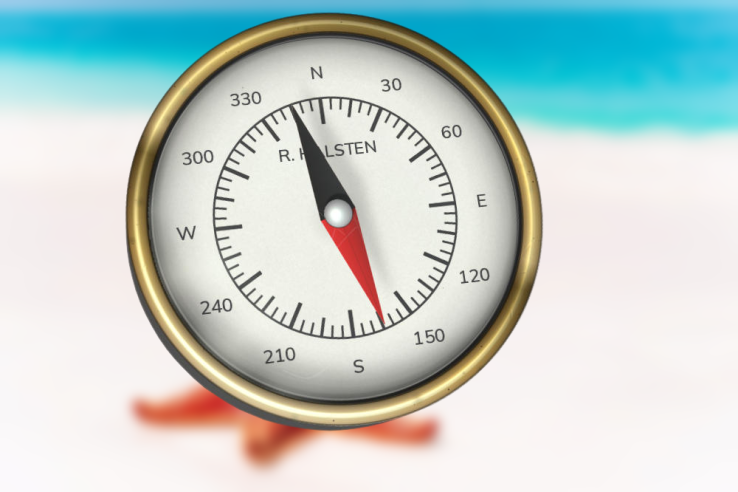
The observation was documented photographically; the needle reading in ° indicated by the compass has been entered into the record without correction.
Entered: 165 °
